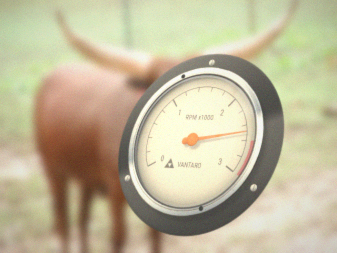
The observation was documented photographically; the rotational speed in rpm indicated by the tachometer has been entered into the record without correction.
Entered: 2500 rpm
